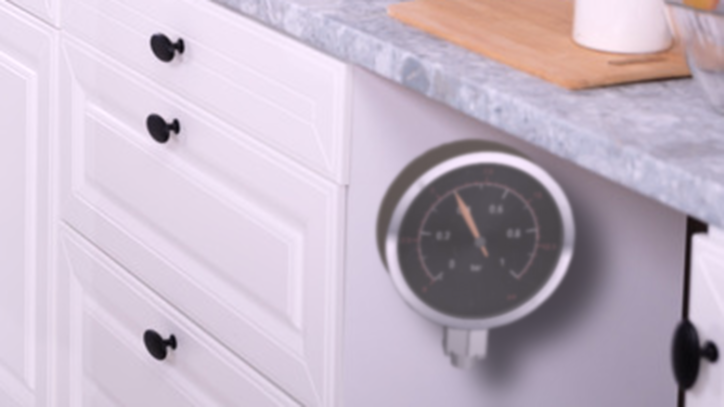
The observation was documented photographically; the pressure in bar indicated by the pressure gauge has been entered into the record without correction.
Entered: 0.4 bar
